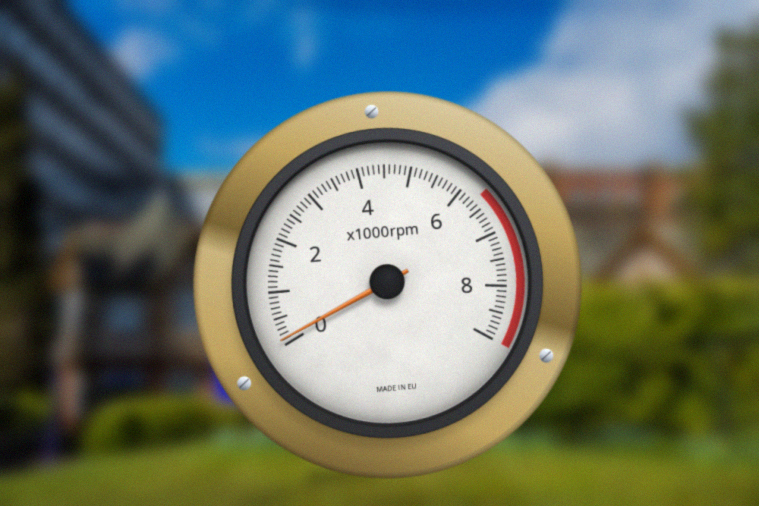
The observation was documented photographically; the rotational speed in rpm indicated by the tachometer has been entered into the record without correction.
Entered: 100 rpm
